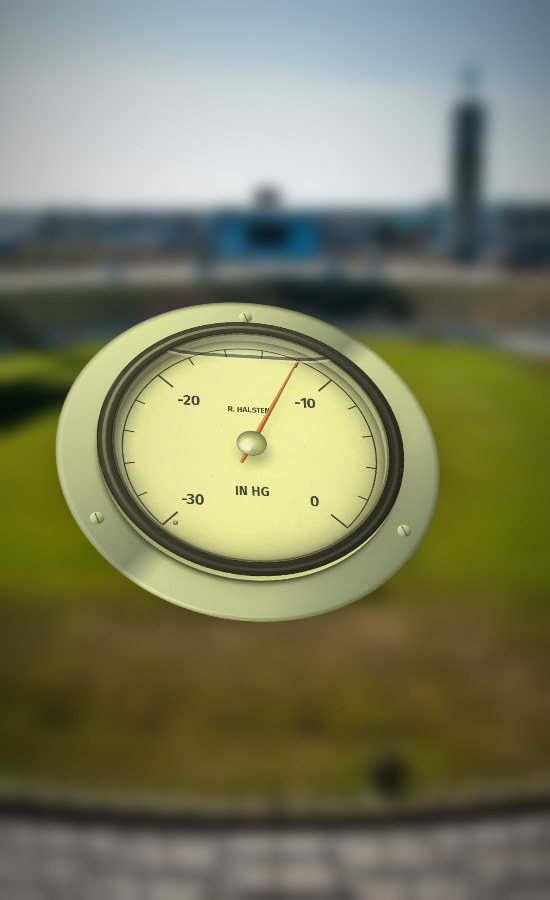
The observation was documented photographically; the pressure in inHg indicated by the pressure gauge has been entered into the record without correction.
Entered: -12 inHg
